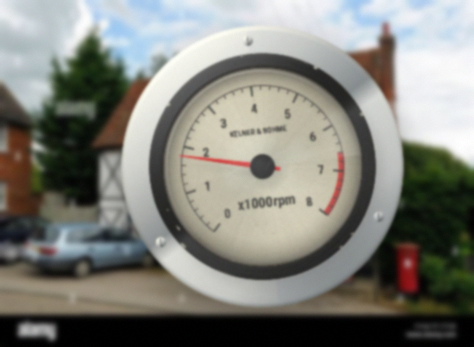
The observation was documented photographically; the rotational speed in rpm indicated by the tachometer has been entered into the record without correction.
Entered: 1800 rpm
